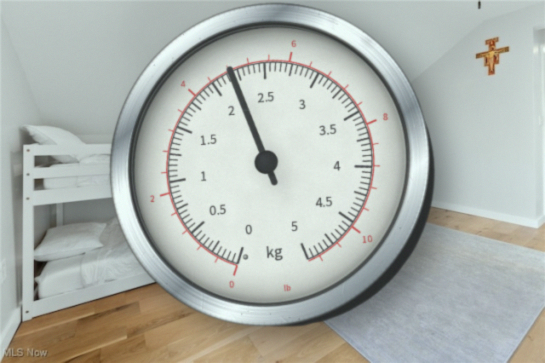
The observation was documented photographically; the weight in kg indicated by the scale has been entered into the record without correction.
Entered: 2.2 kg
